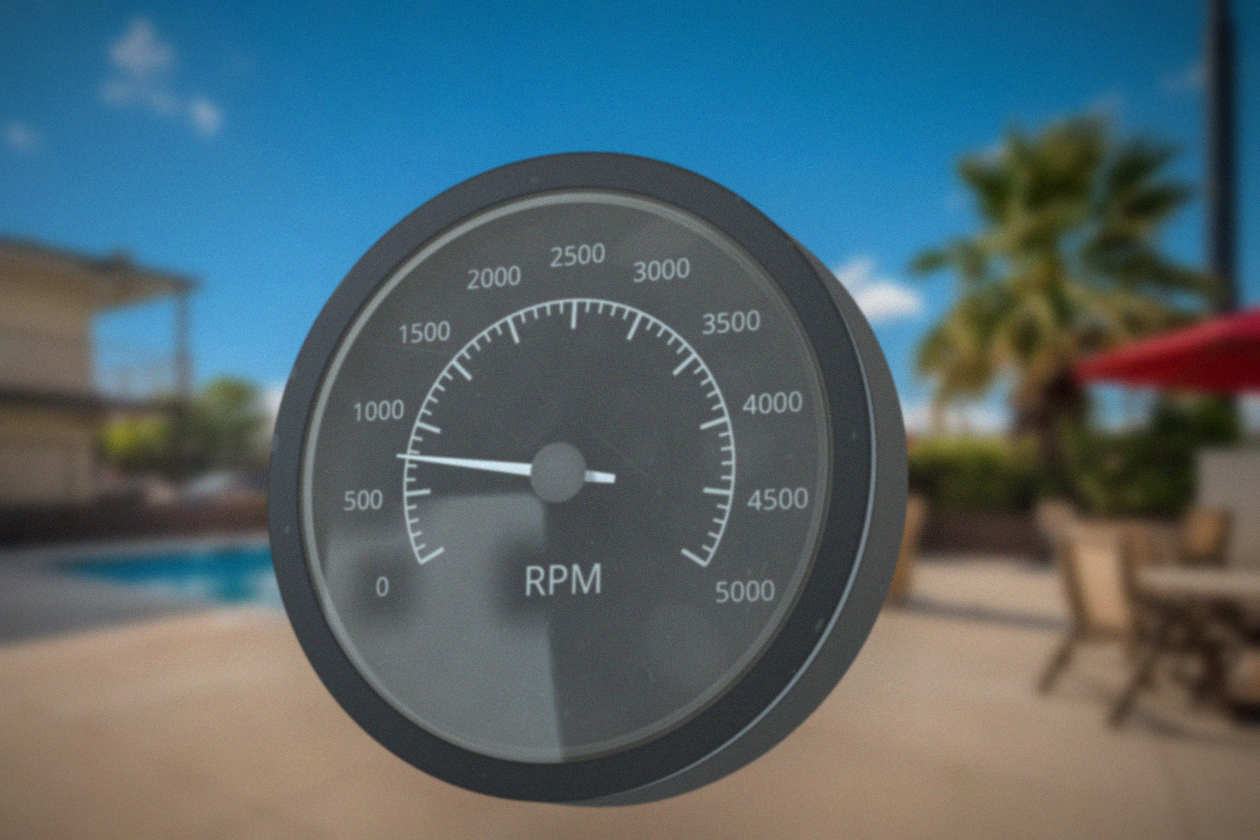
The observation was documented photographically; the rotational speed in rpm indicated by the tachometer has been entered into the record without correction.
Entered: 750 rpm
